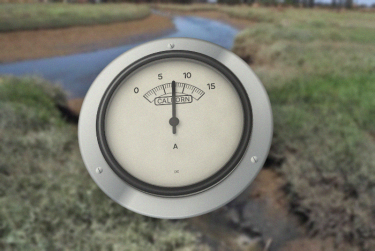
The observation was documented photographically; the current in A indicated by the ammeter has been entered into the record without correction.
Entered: 7.5 A
